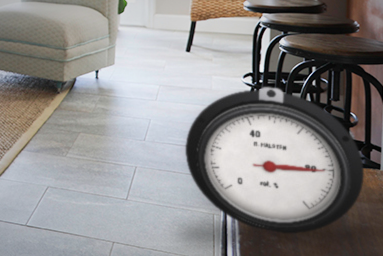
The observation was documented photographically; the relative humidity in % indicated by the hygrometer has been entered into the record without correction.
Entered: 80 %
